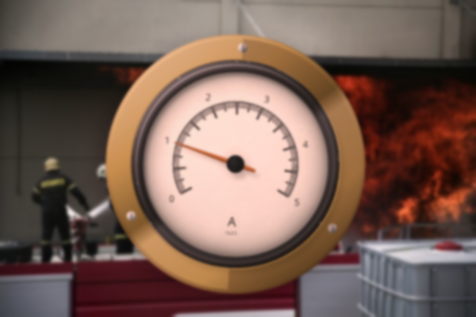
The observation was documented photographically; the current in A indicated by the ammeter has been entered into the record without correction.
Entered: 1 A
